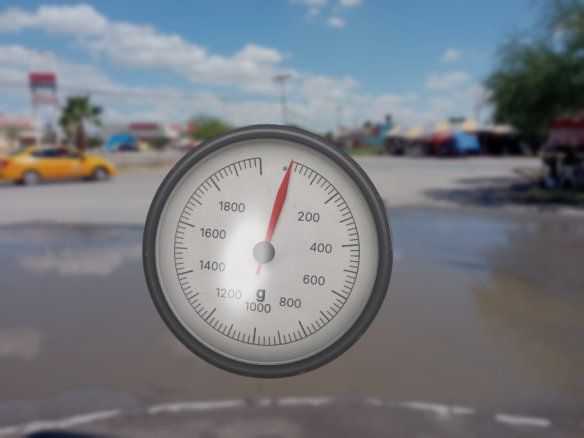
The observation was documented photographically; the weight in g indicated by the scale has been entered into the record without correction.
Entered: 0 g
